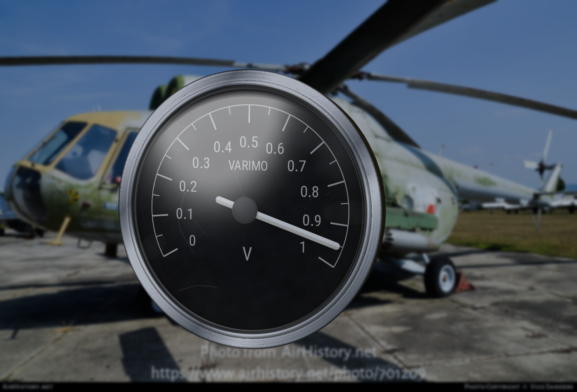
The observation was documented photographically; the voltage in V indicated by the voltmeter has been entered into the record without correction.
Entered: 0.95 V
